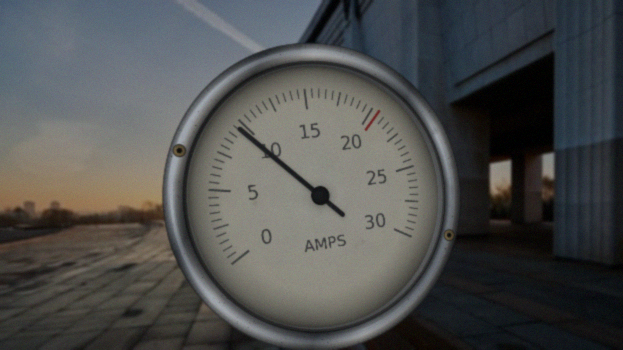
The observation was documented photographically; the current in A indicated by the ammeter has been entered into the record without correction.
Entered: 9.5 A
